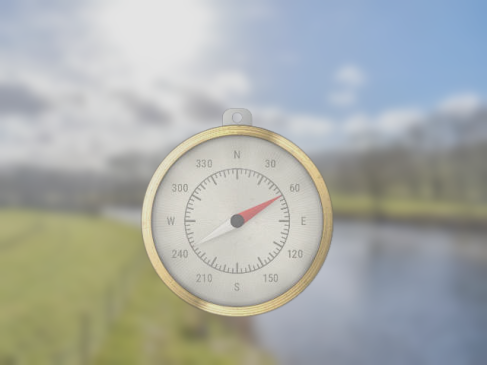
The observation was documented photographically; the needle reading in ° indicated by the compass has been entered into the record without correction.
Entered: 60 °
